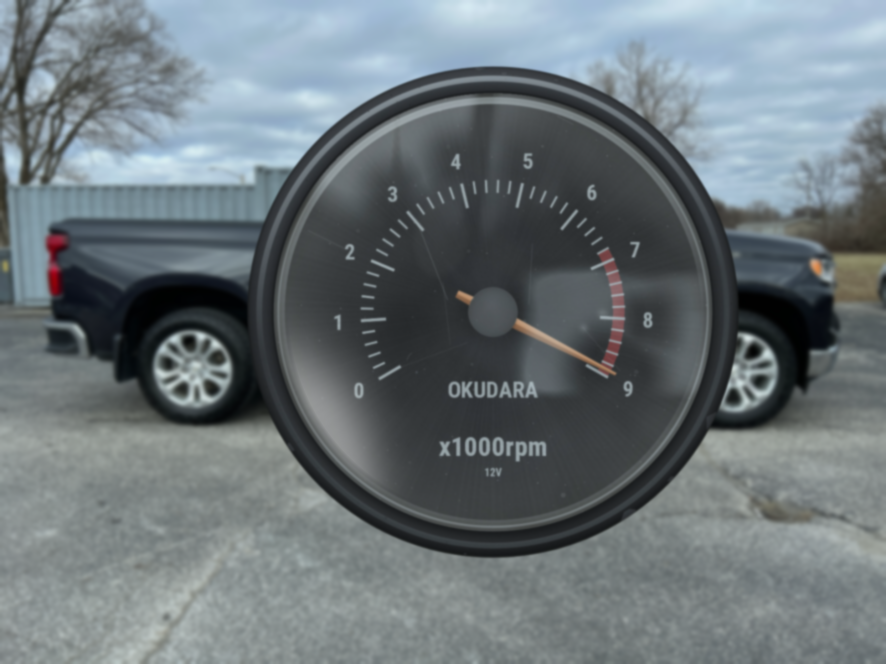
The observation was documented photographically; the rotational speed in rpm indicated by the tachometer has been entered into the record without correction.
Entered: 8900 rpm
